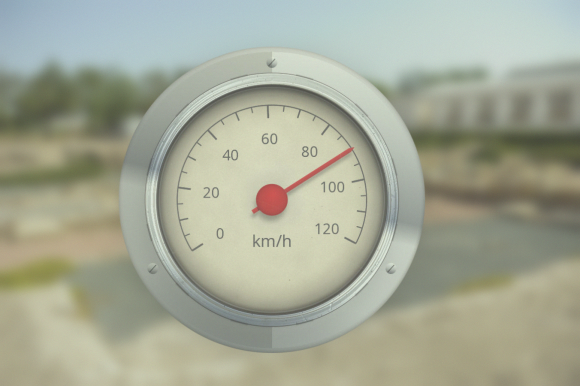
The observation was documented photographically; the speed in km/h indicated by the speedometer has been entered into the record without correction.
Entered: 90 km/h
